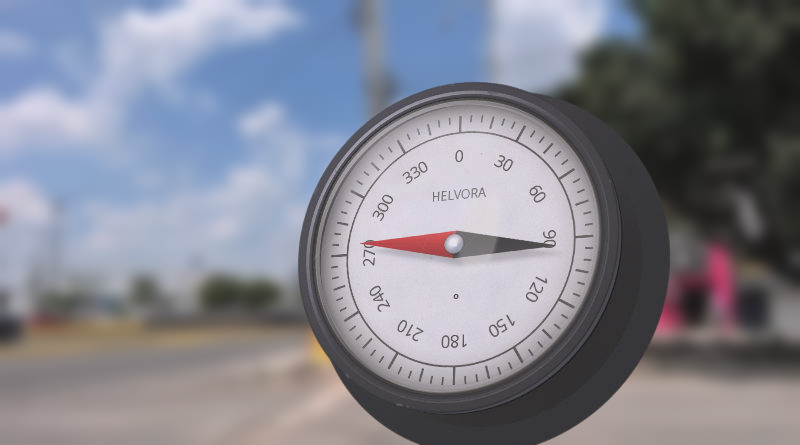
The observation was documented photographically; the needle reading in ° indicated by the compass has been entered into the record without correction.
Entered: 275 °
